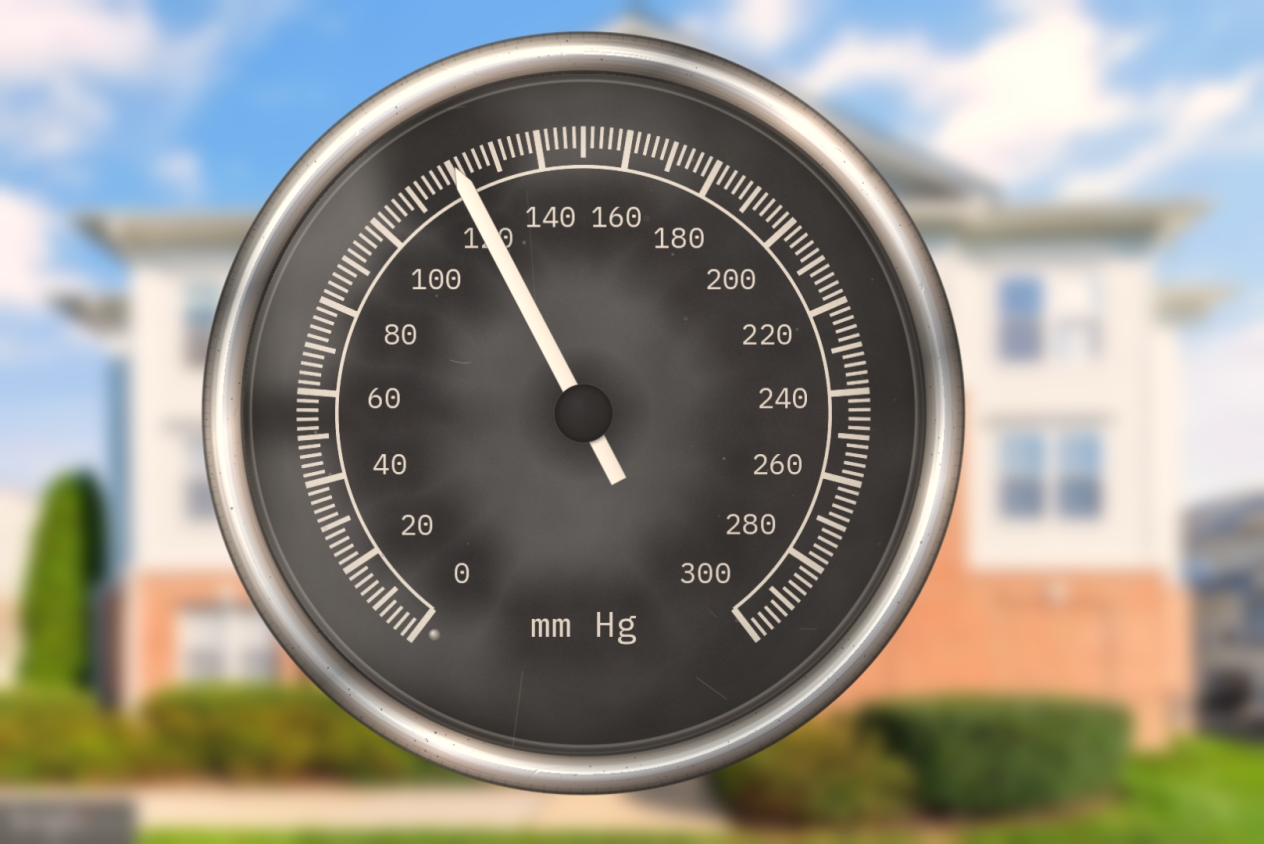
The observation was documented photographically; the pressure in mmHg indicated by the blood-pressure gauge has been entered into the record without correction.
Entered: 121 mmHg
